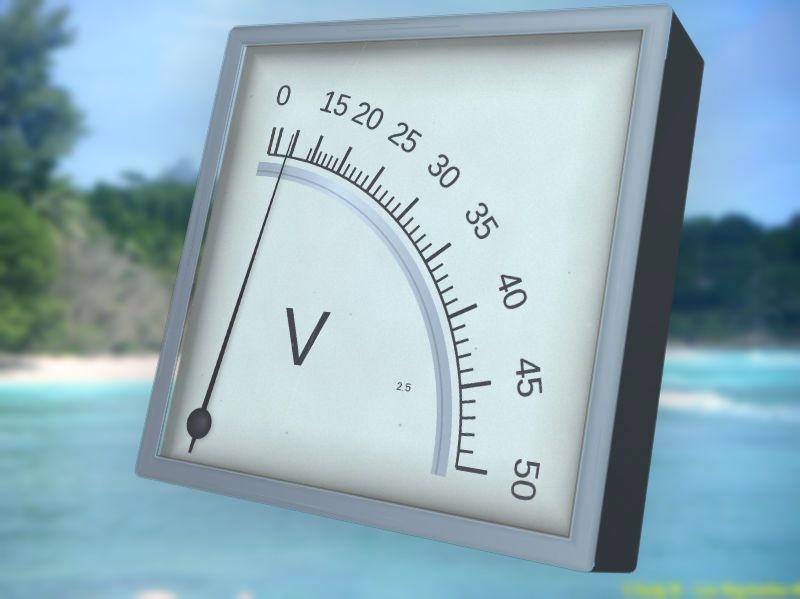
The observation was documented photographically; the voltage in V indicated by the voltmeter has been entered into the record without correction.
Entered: 10 V
